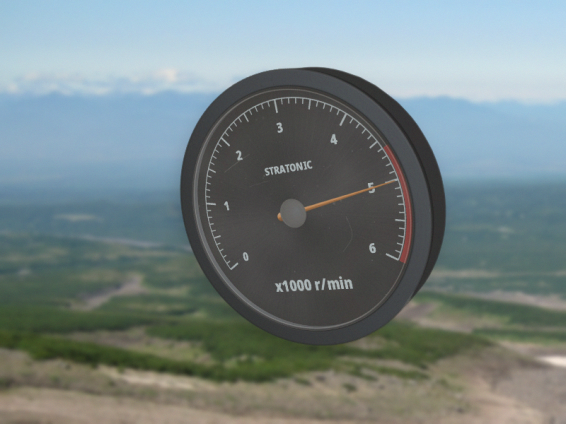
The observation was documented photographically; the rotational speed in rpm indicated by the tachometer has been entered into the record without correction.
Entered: 5000 rpm
